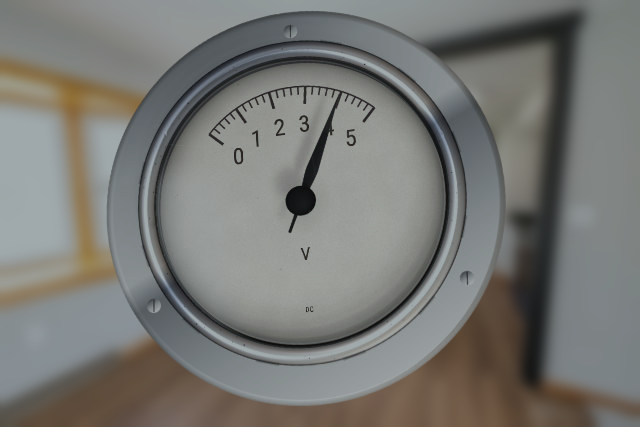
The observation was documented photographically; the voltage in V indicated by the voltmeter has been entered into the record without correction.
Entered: 4 V
